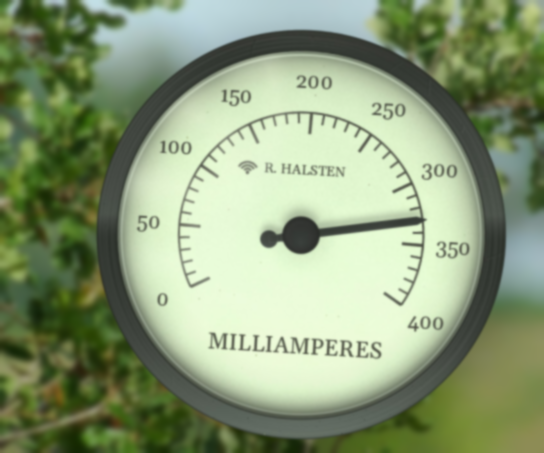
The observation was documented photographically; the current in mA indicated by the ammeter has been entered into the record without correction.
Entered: 330 mA
